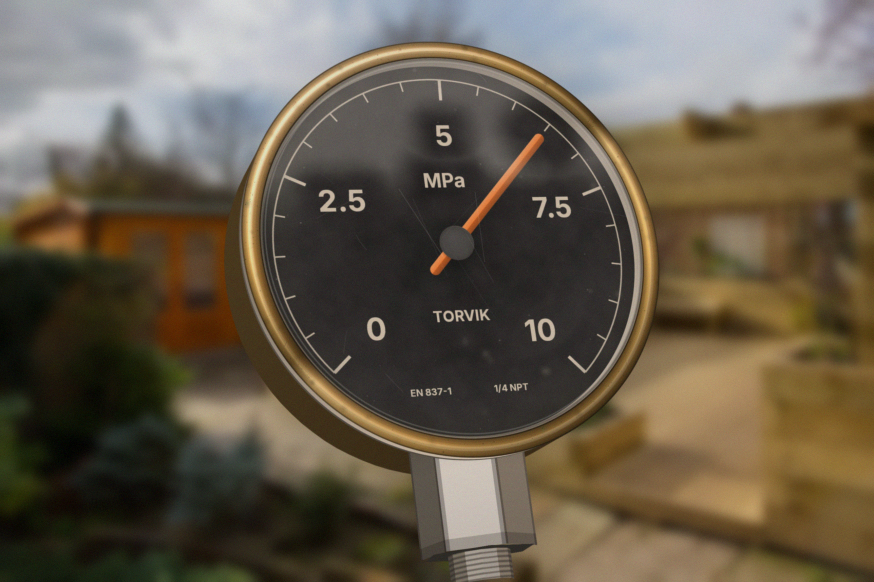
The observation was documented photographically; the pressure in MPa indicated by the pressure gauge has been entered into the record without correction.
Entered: 6.5 MPa
